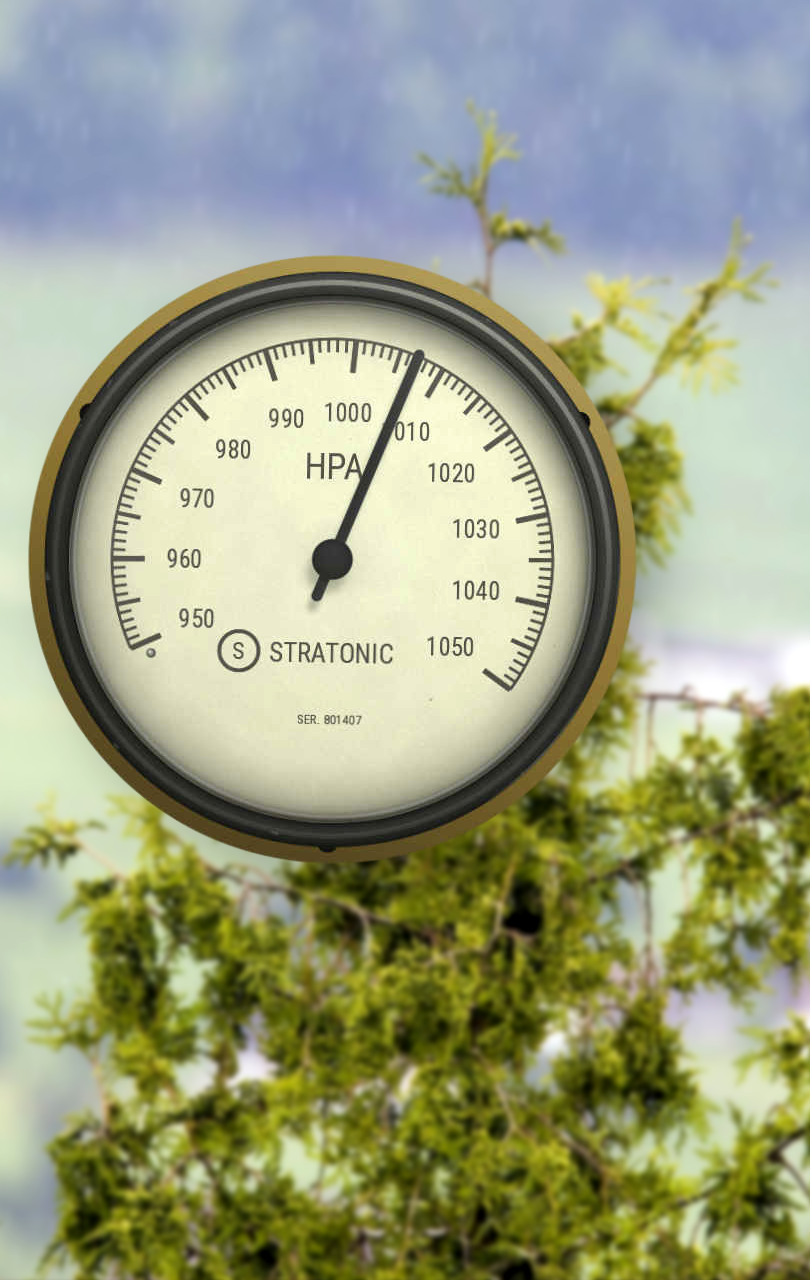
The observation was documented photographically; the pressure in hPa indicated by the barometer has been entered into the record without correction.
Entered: 1007 hPa
